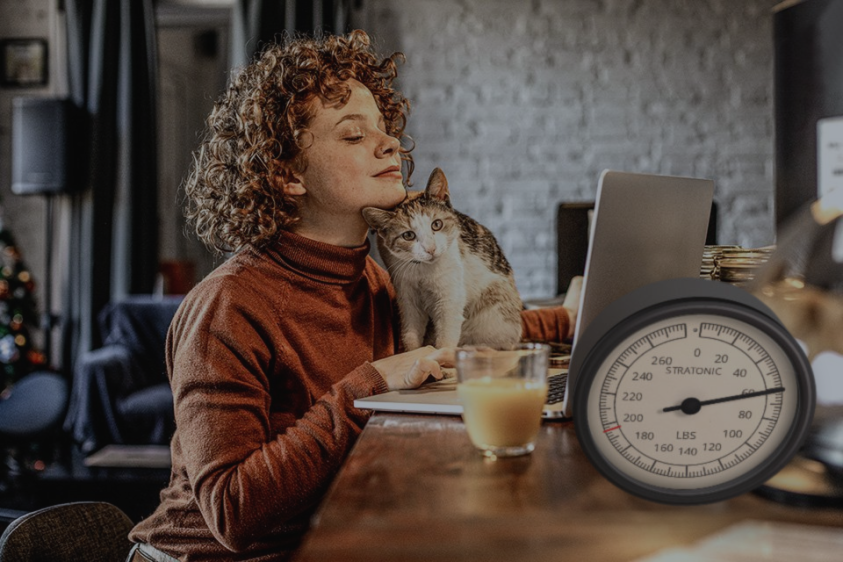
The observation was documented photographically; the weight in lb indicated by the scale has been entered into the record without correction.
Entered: 60 lb
